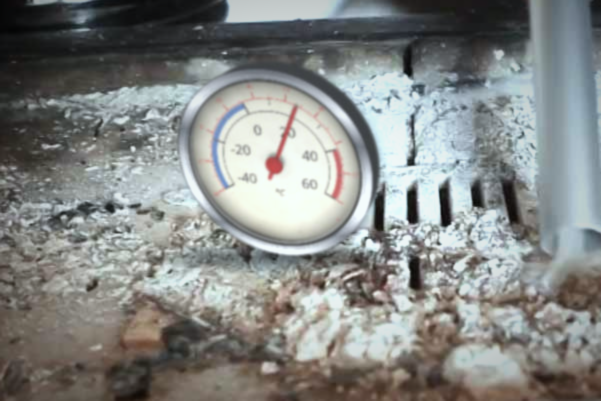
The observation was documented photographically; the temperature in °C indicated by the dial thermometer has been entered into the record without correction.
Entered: 20 °C
